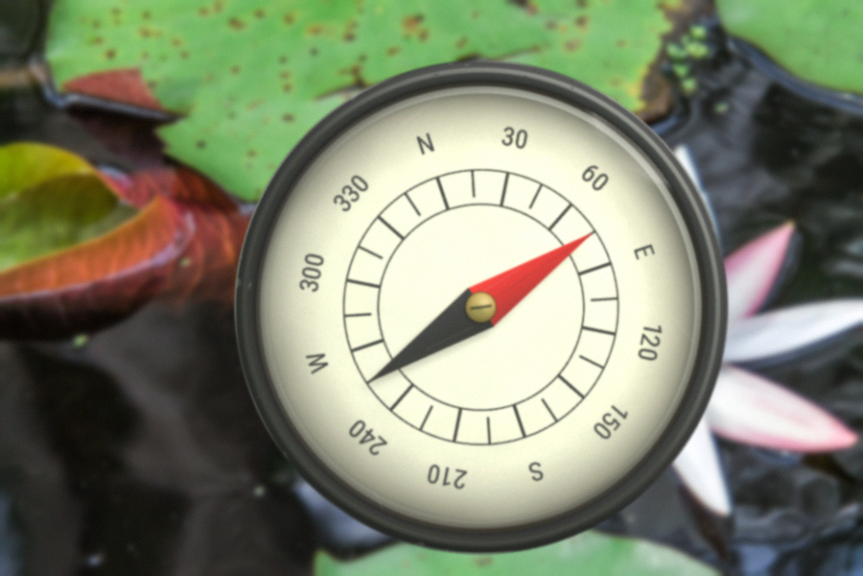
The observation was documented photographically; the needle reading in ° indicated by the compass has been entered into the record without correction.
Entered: 75 °
